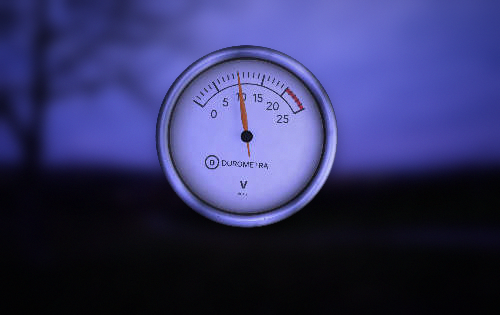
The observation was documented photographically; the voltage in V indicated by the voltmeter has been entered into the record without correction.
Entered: 10 V
